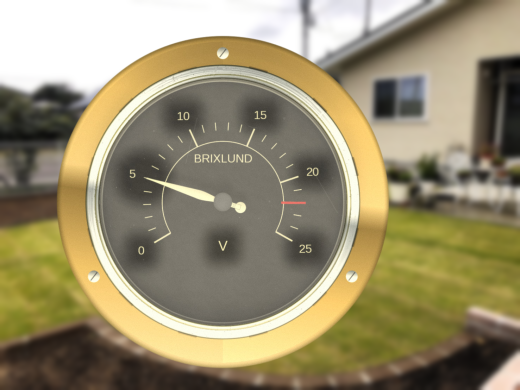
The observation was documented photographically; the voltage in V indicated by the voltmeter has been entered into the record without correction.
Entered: 5 V
